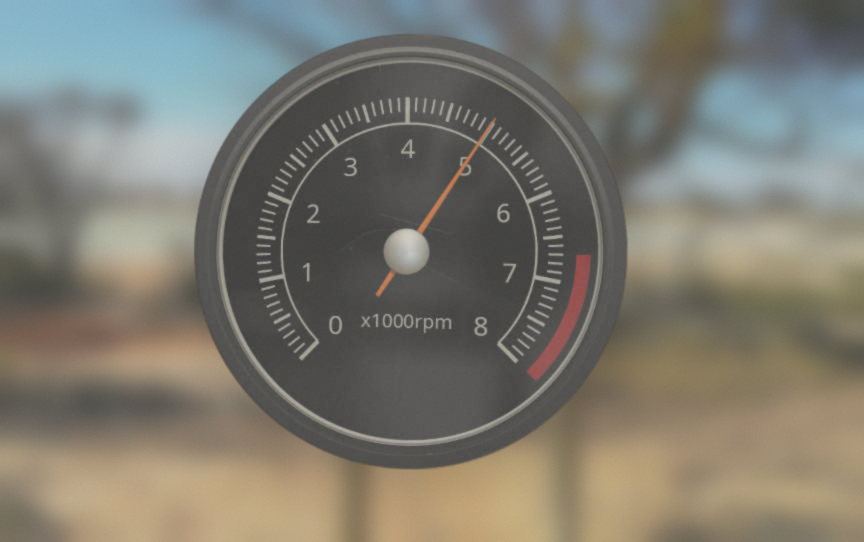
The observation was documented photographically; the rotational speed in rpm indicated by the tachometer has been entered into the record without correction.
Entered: 5000 rpm
